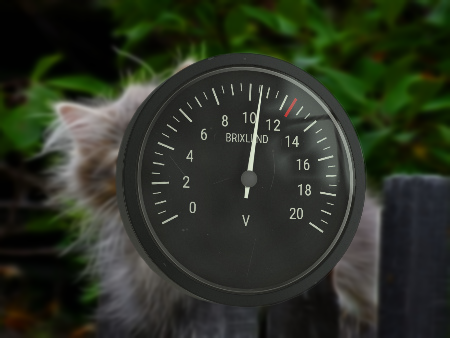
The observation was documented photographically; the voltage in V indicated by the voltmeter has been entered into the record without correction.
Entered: 10.5 V
